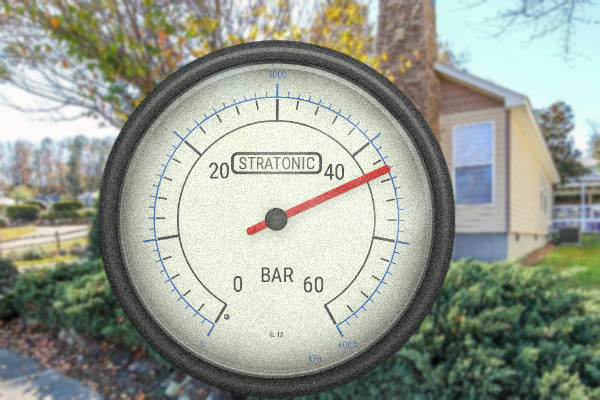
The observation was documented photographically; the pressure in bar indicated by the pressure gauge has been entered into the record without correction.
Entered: 43 bar
